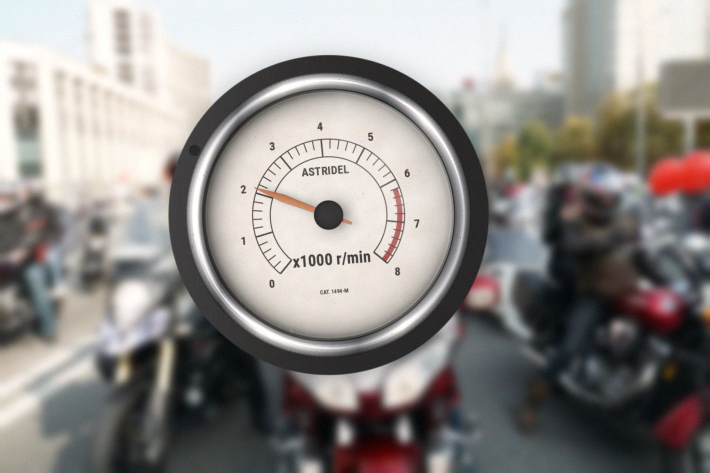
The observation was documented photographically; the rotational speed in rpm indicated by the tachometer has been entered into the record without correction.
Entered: 2100 rpm
